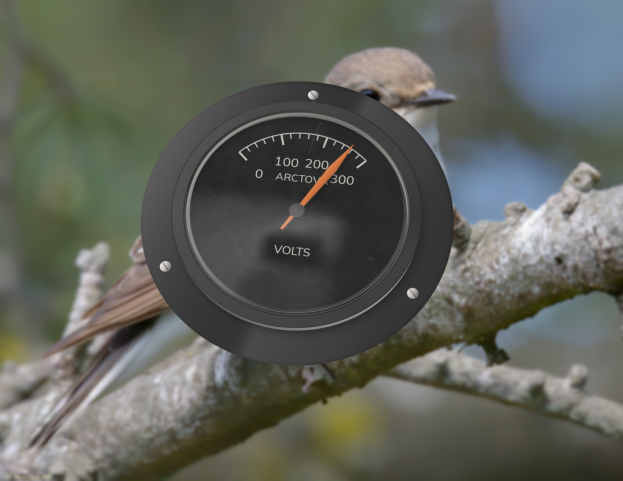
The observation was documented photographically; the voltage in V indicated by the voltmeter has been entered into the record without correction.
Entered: 260 V
